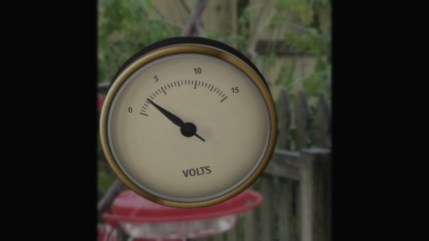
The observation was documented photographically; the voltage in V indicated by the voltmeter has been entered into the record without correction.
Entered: 2.5 V
